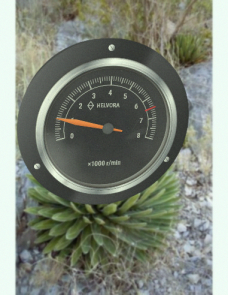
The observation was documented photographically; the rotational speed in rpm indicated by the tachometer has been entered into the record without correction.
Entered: 1000 rpm
